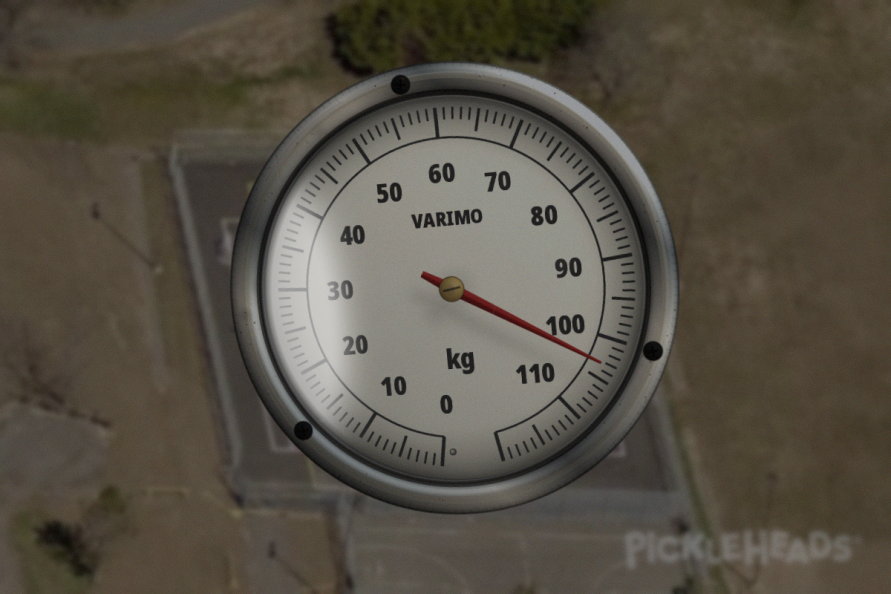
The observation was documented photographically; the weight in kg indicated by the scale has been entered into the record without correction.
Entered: 103 kg
